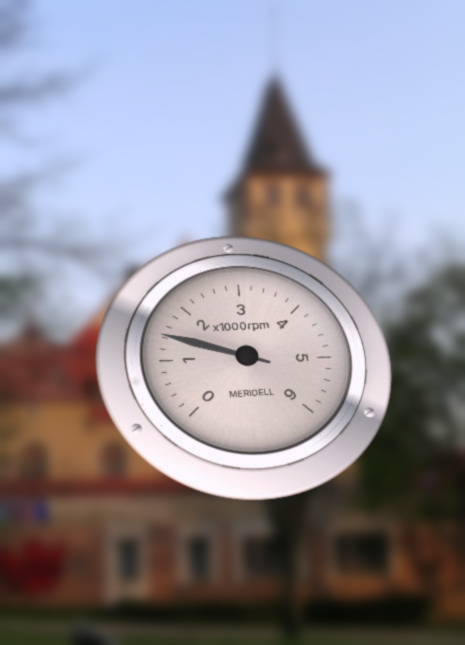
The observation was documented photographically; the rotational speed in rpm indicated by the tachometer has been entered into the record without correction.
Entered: 1400 rpm
